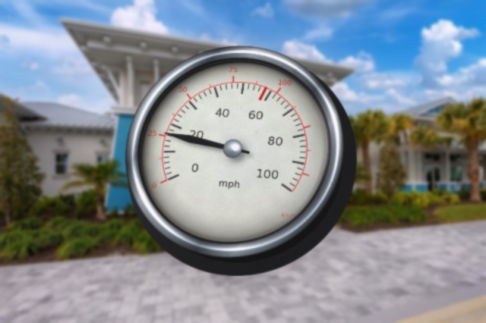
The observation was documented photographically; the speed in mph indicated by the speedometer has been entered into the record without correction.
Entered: 16 mph
